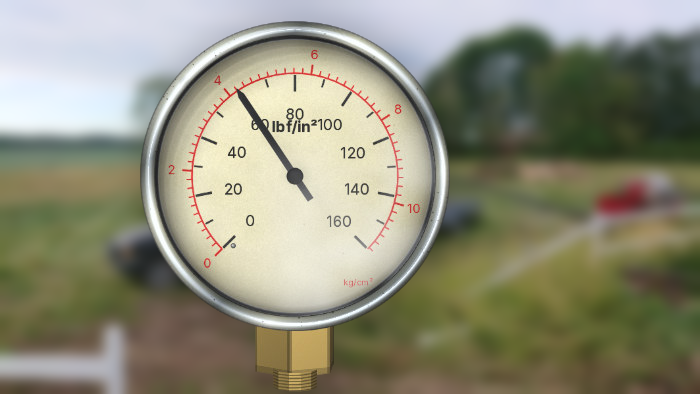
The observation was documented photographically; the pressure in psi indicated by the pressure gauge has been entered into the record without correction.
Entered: 60 psi
